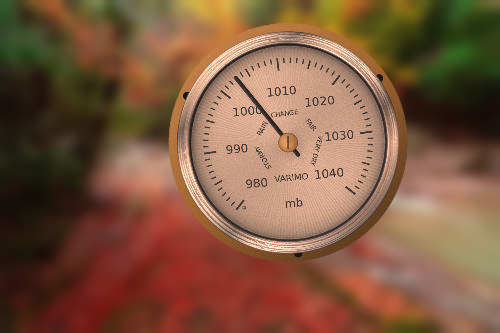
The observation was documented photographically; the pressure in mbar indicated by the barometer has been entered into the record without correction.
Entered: 1003 mbar
